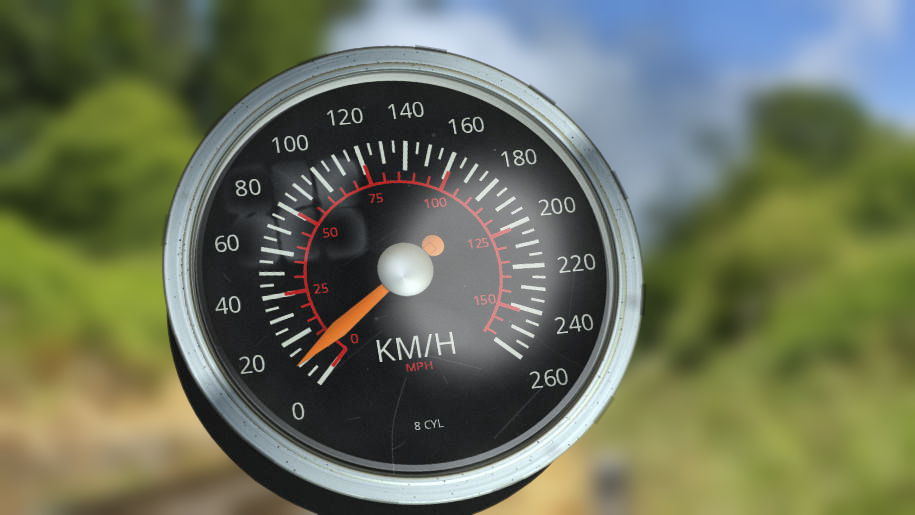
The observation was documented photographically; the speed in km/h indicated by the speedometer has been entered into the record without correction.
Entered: 10 km/h
